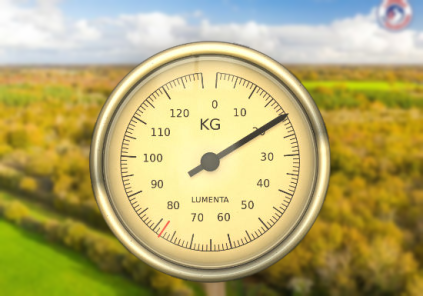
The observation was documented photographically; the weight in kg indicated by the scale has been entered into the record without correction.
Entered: 20 kg
